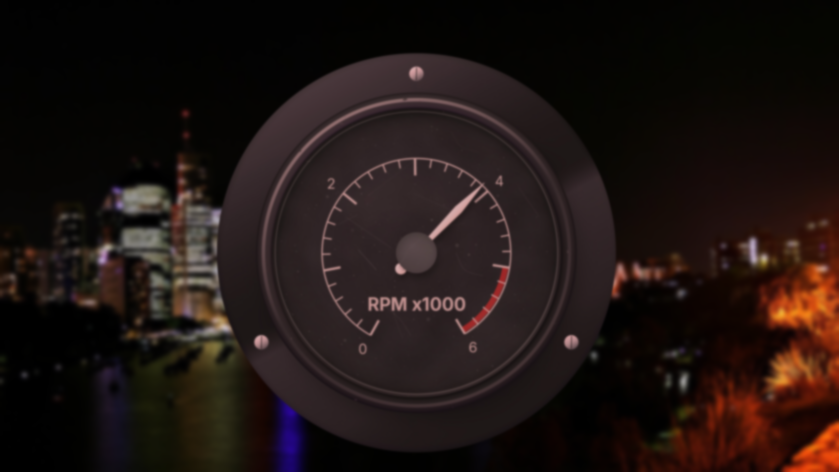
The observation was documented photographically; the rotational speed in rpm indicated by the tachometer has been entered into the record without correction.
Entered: 3900 rpm
